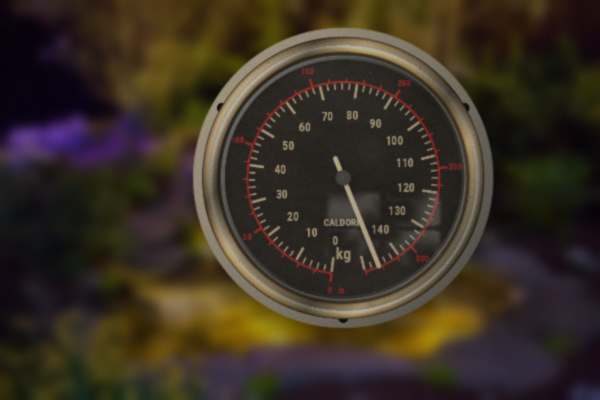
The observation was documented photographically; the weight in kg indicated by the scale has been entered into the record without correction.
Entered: 146 kg
